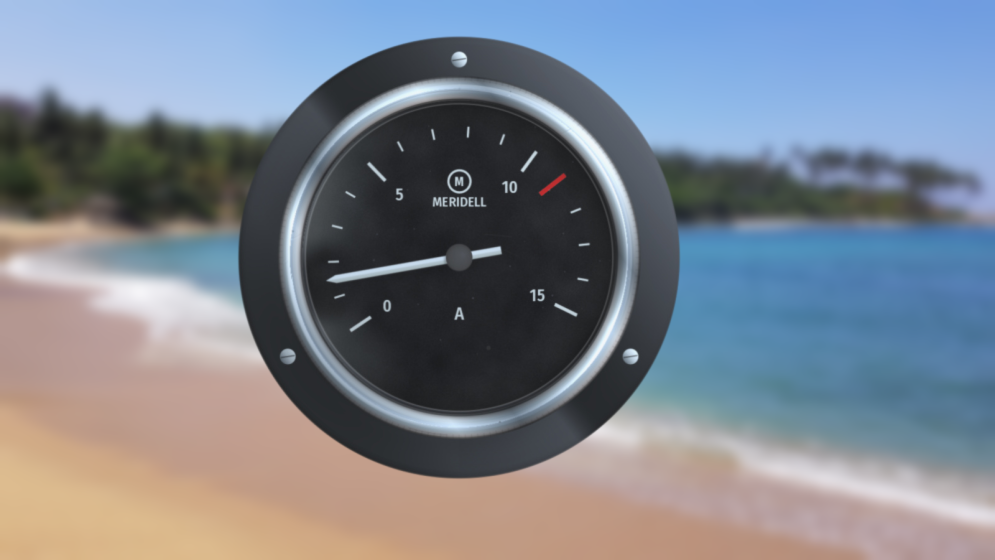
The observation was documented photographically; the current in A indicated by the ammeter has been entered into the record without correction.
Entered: 1.5 A
